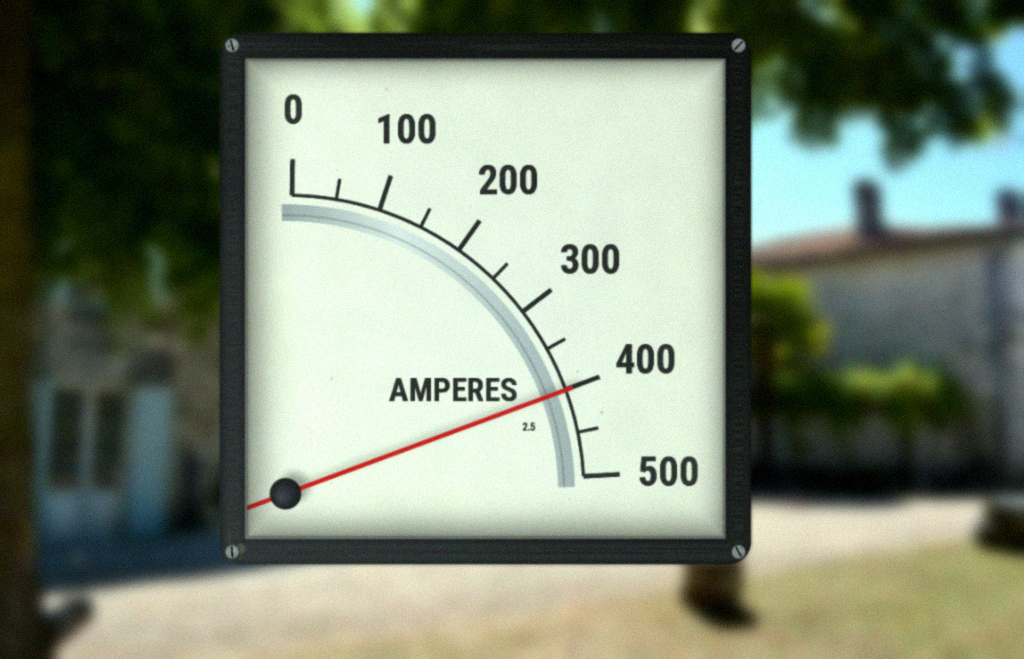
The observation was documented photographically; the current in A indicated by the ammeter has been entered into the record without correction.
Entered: 400 A
